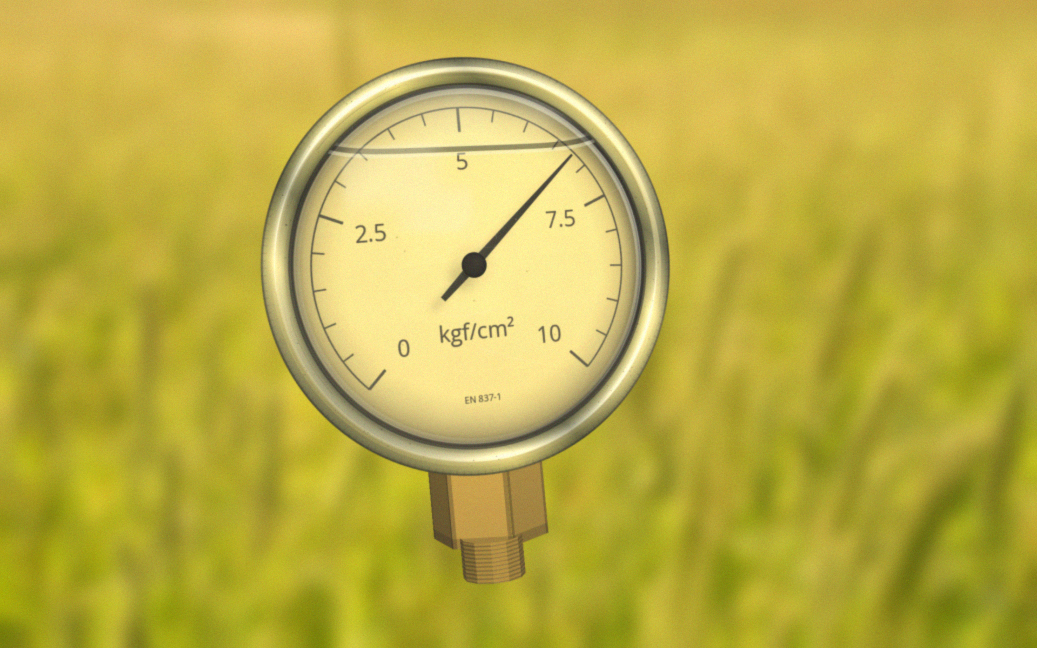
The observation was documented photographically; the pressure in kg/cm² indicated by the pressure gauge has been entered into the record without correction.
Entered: 6.75 kg/cm²
